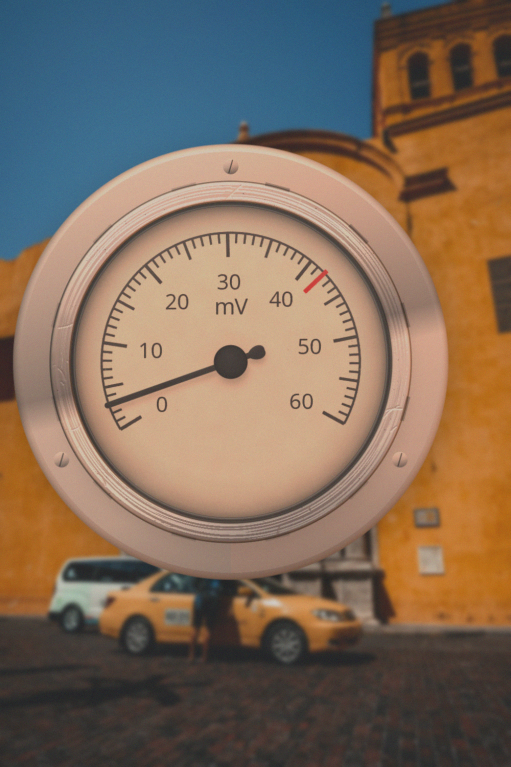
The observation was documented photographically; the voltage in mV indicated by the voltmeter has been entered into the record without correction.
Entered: 3 mV
